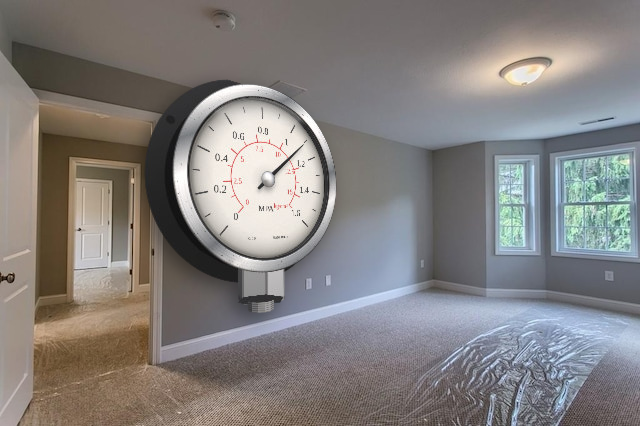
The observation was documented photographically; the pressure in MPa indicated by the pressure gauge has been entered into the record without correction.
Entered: 1.1 MPa
